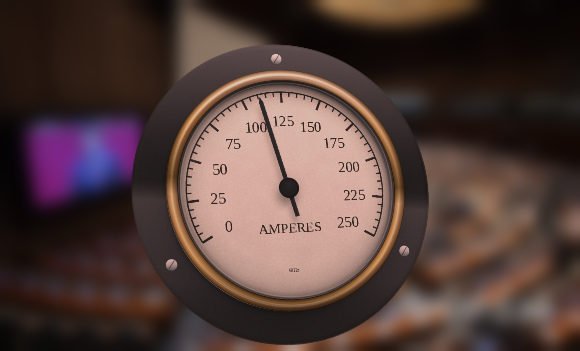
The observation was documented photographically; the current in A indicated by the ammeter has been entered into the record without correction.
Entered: 110 A
